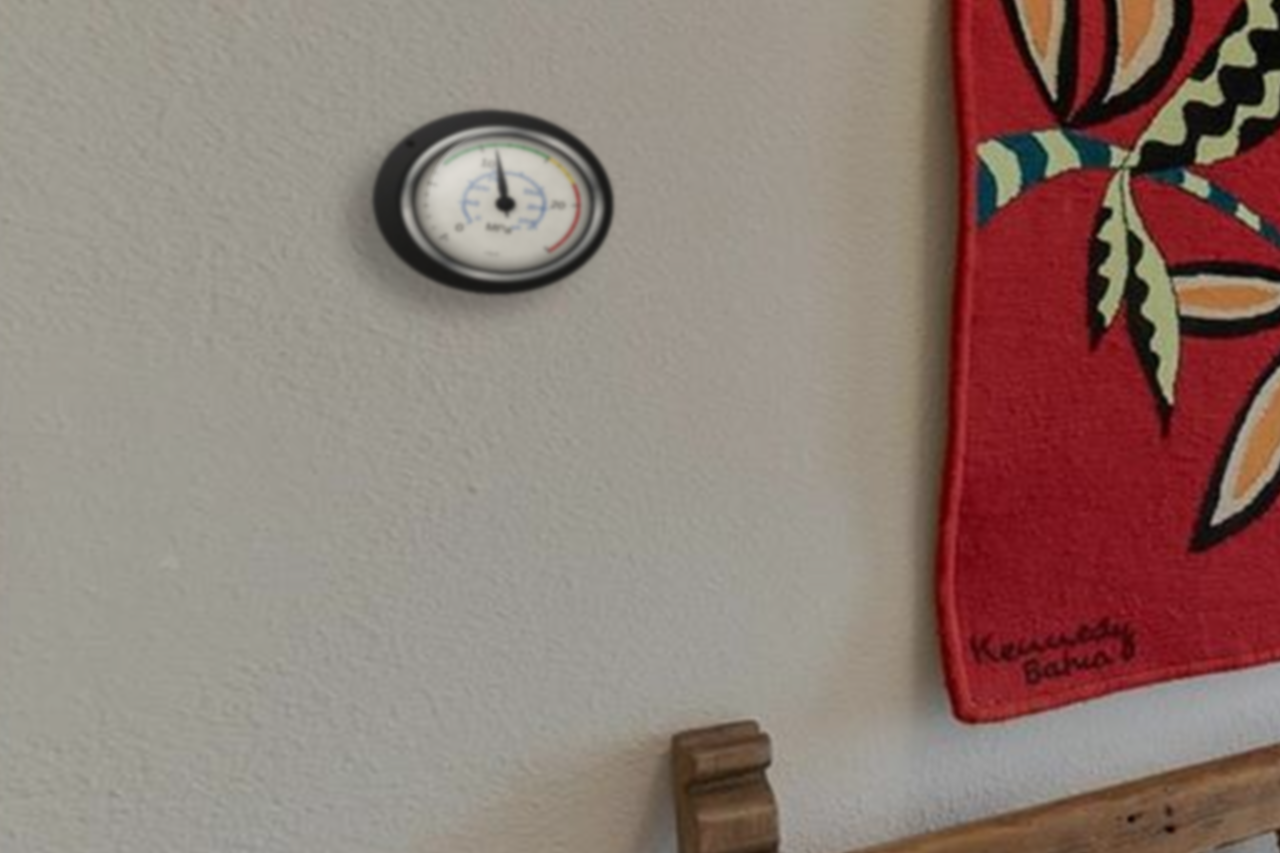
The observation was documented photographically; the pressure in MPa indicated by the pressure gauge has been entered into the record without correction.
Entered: 11 MPa
